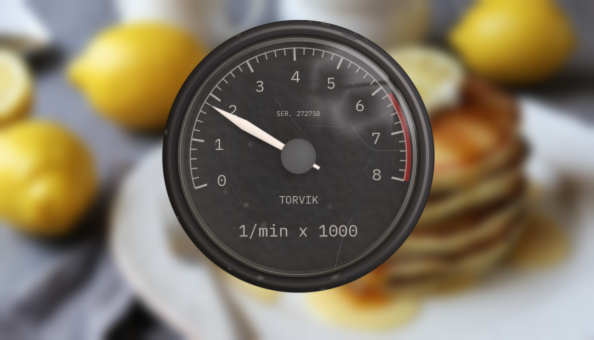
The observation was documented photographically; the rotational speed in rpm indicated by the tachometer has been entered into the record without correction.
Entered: 1800 rpm
